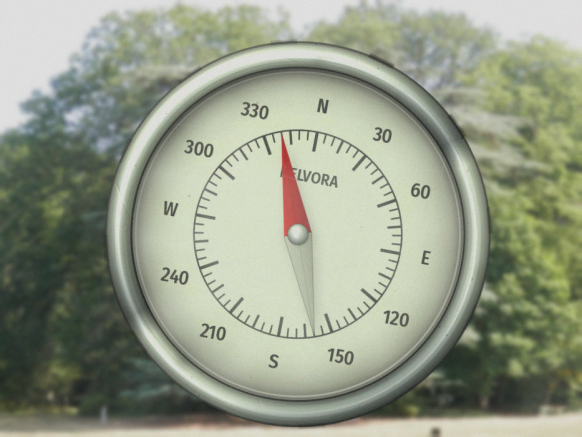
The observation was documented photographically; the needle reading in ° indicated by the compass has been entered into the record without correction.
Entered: 340 °
